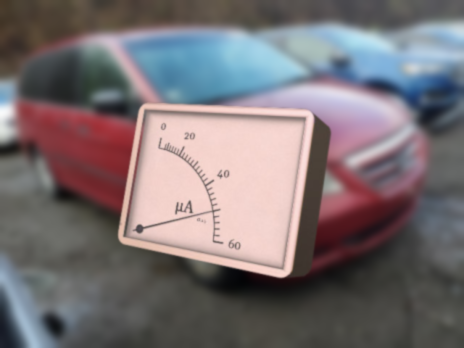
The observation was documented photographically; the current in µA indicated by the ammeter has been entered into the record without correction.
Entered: 50 µA
